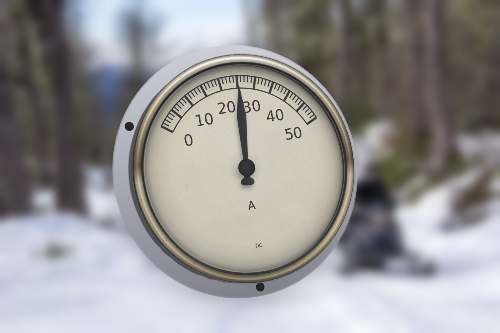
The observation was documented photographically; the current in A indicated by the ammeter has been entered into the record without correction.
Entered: 25 A
